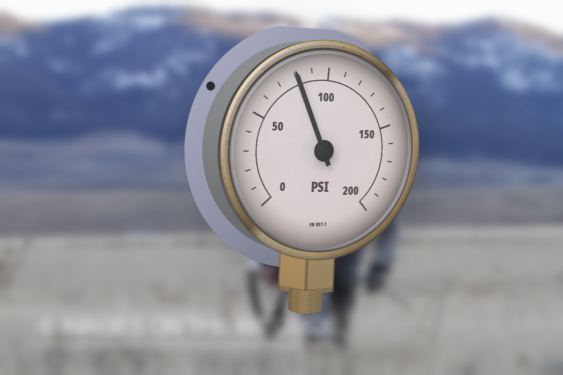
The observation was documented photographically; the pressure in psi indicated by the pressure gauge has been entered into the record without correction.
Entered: 80 psi
